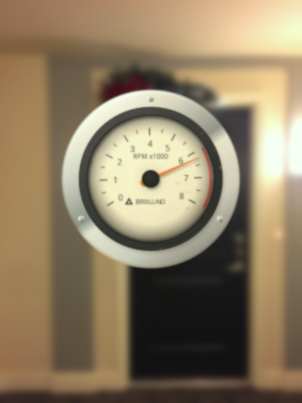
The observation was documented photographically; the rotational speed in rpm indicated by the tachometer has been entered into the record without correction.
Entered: 6250 rpm
